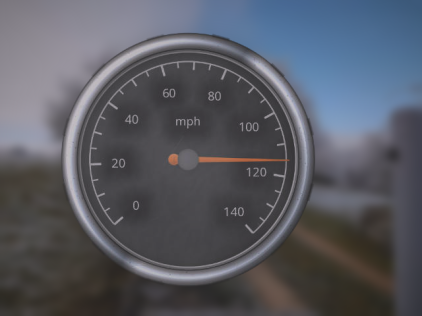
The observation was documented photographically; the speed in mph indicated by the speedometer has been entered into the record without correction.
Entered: 115 mph
